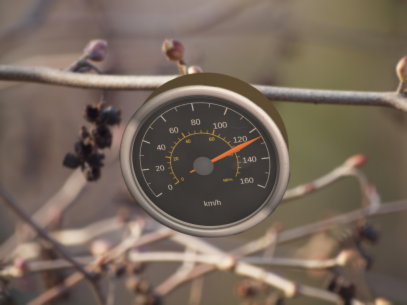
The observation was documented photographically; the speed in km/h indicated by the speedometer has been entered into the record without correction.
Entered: 125 km/h
